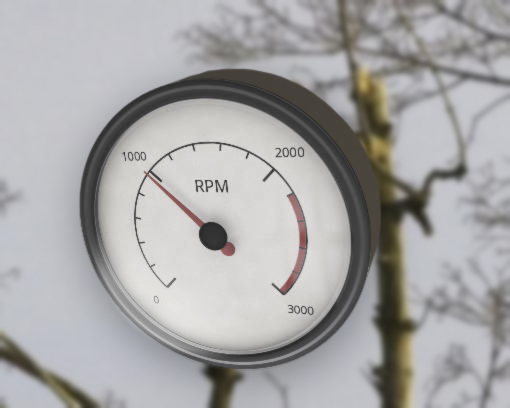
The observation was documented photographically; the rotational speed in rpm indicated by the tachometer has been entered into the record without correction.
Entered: 1000 rpm
